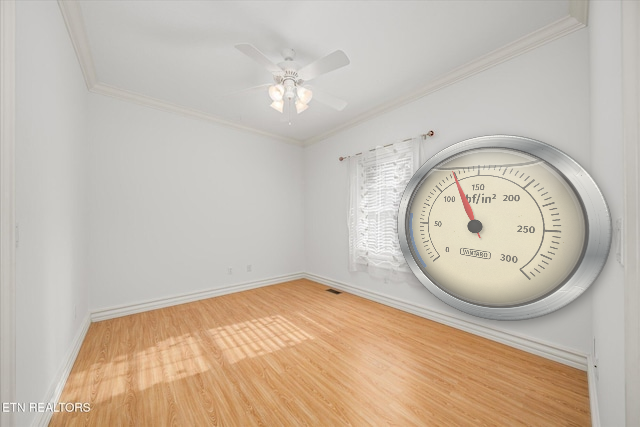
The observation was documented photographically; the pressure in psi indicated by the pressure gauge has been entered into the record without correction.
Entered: 125 psi
